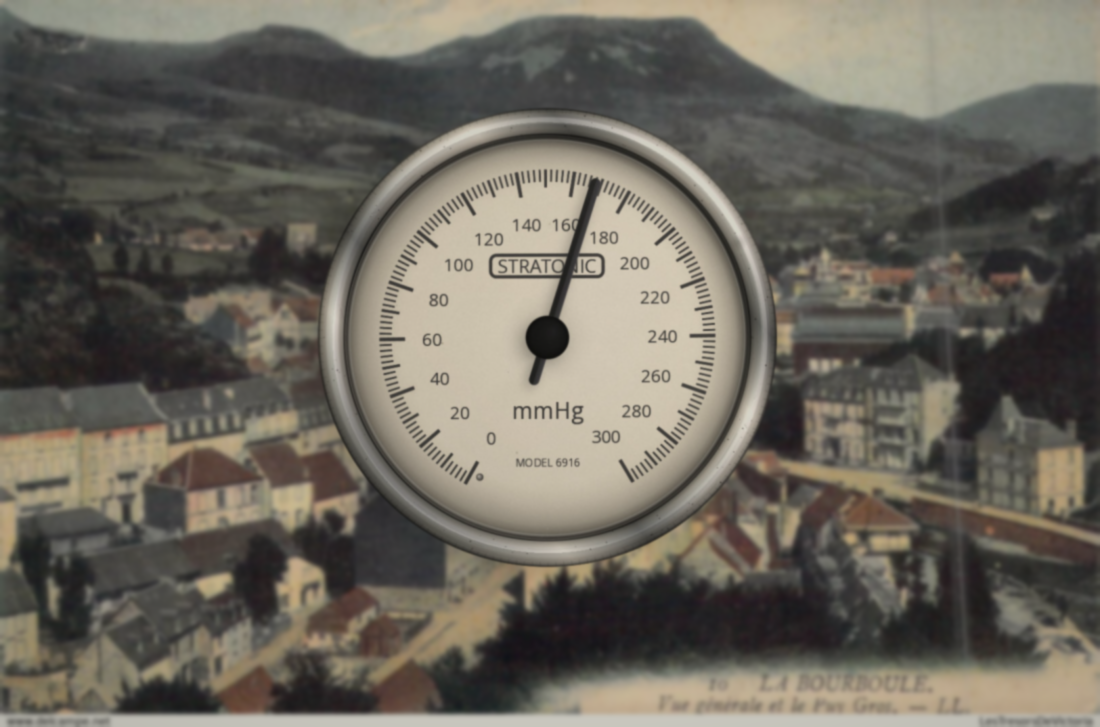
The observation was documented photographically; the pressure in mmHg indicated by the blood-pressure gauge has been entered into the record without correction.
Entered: 168 mmHg
